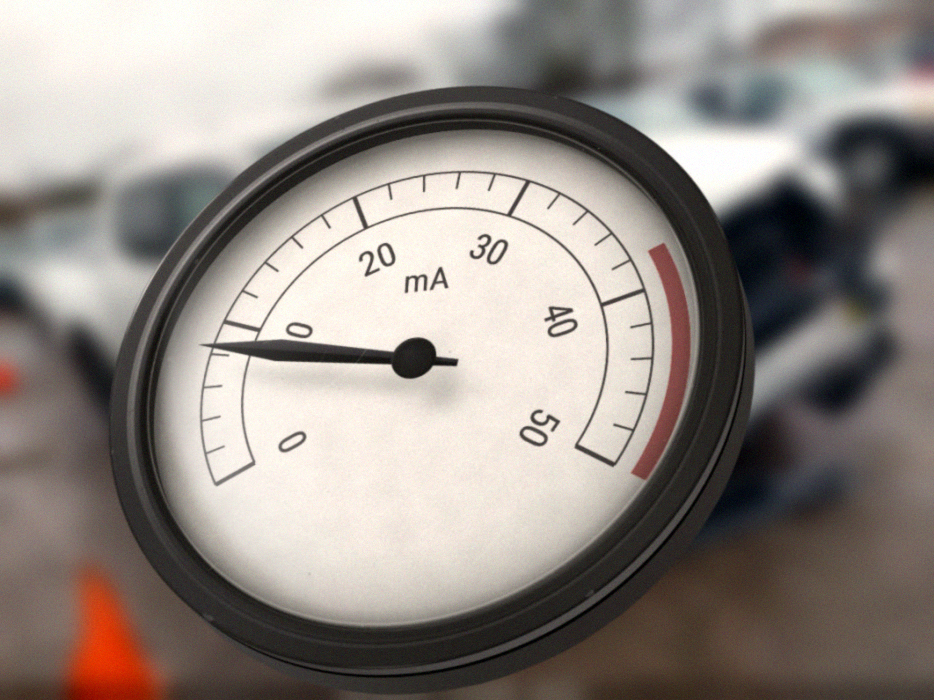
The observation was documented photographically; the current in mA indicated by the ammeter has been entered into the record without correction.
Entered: 8 mA
